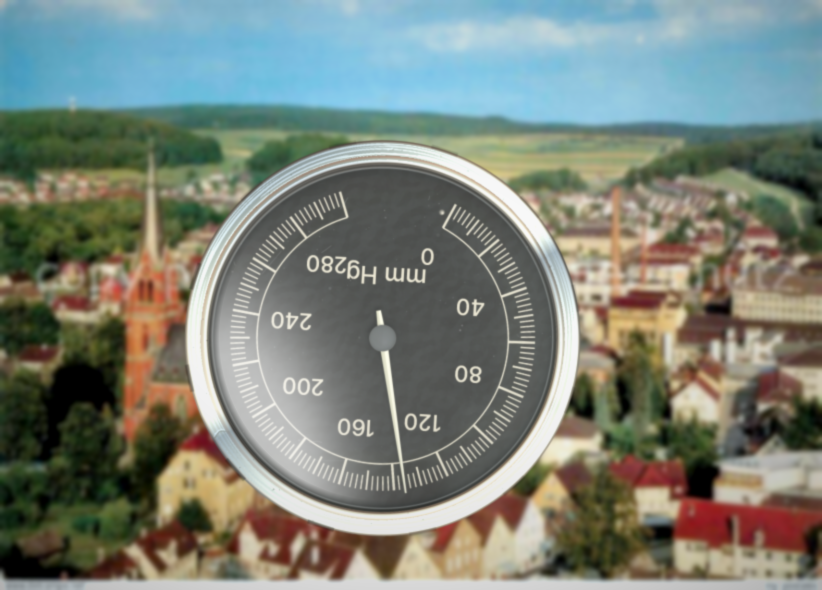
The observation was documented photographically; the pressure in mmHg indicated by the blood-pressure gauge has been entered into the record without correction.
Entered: 136 mmHg
